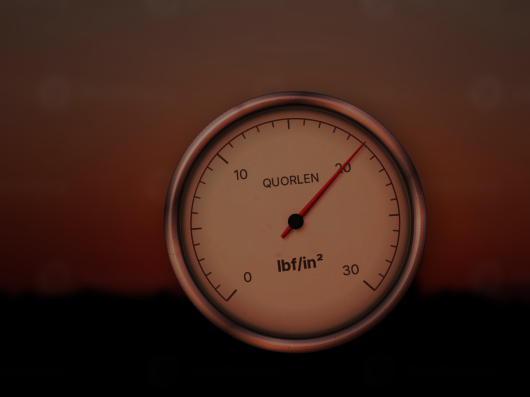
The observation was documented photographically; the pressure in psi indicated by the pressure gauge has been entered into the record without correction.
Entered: 20 psi
